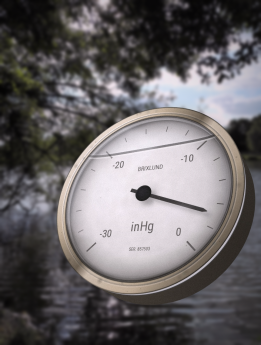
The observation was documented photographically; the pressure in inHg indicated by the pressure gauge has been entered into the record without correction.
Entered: -3 inHg
